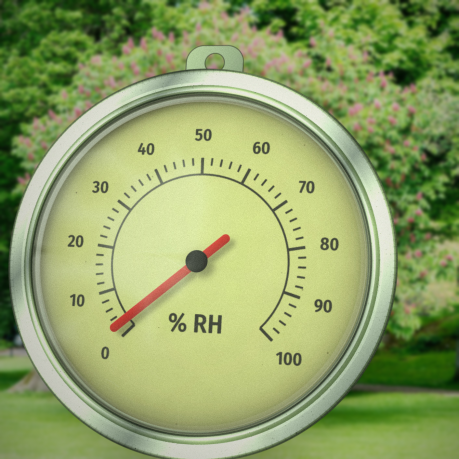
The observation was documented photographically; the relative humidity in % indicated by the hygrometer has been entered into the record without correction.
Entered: 2 %
